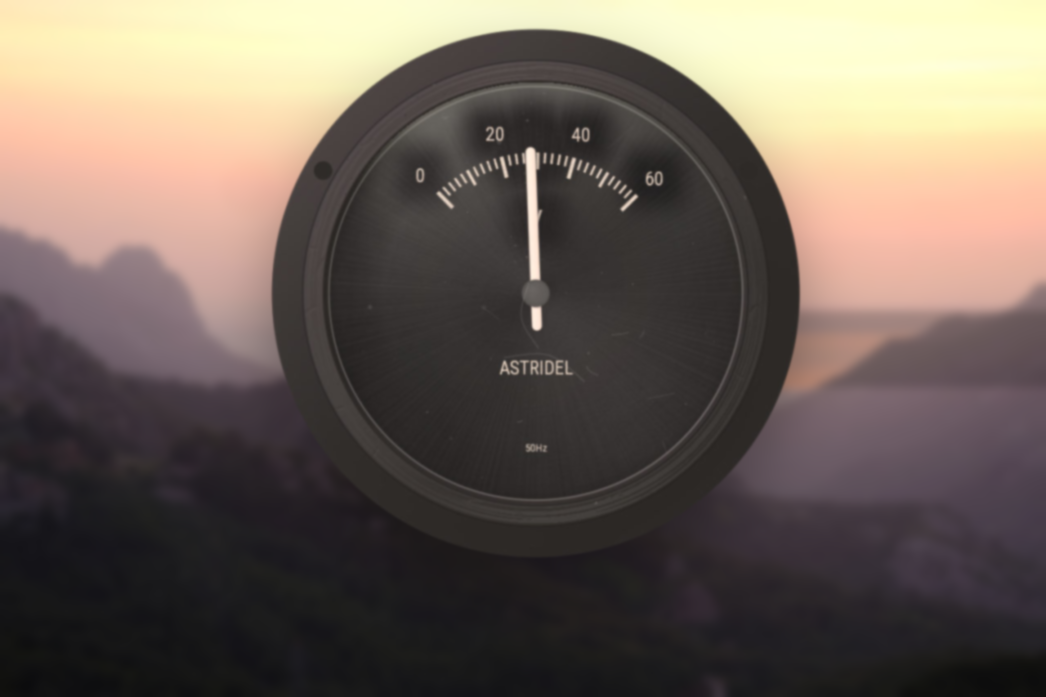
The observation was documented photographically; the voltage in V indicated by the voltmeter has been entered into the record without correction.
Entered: 28 V
